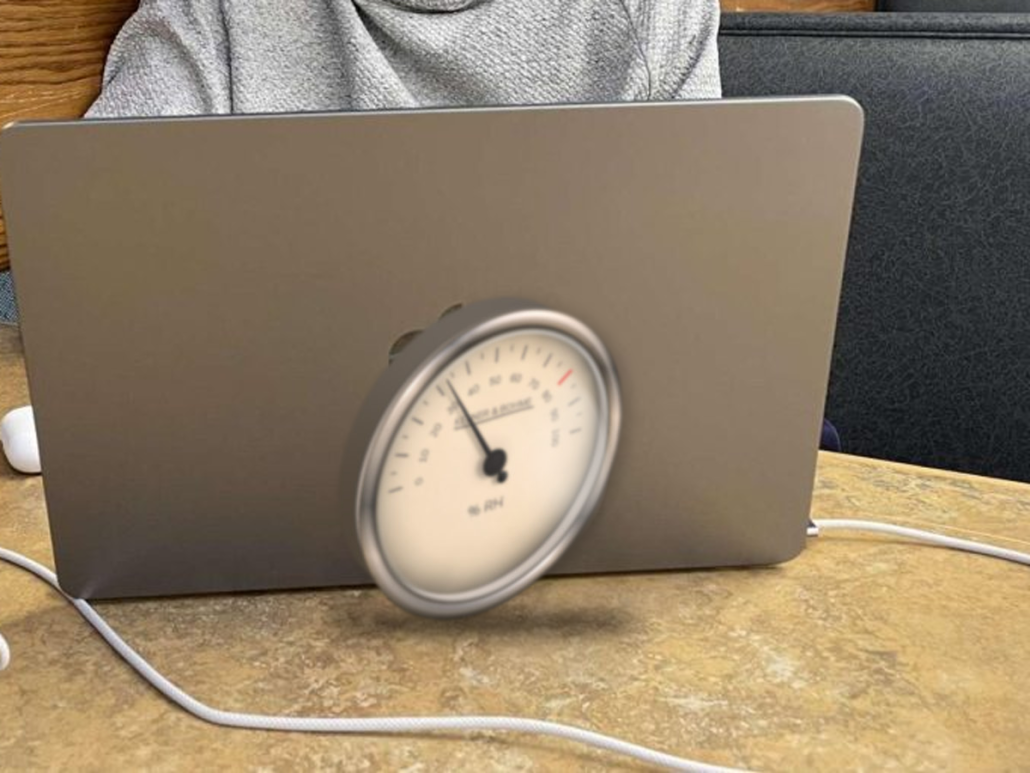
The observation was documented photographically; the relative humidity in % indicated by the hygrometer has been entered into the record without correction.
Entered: 32.5 %
